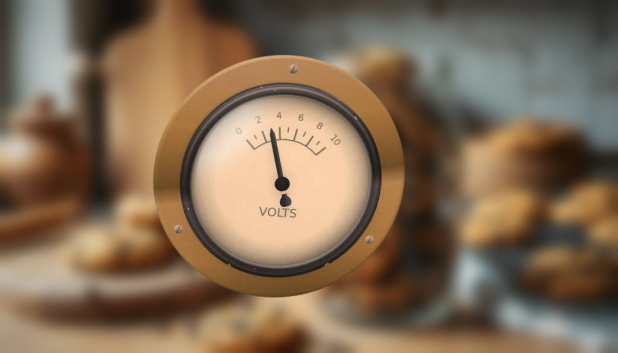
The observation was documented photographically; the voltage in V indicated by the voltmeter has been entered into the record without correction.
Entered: 3 V
